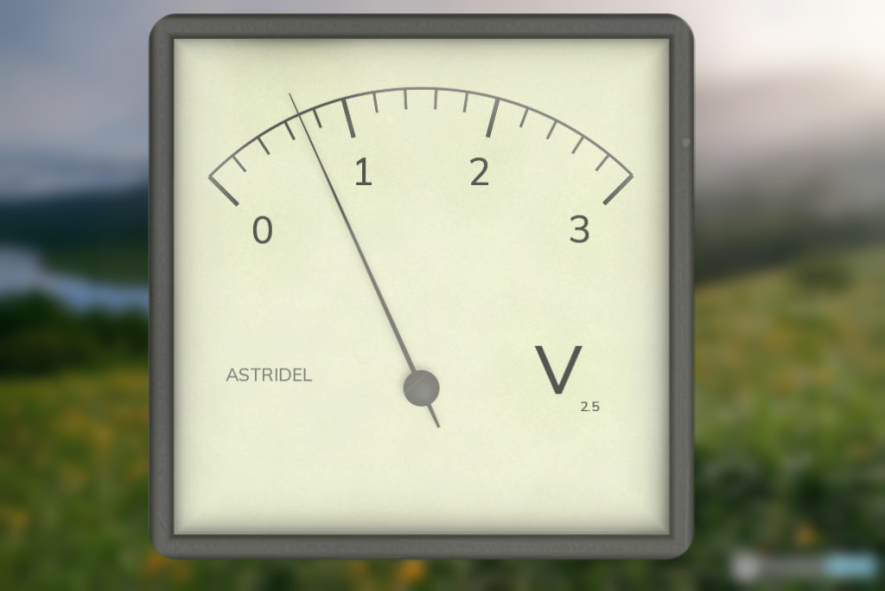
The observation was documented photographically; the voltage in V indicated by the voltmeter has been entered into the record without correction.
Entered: 0.7 V
